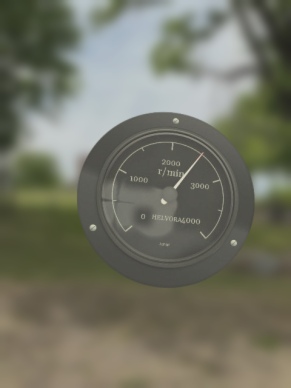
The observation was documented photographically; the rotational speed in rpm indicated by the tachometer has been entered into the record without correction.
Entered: 2500 rpm
